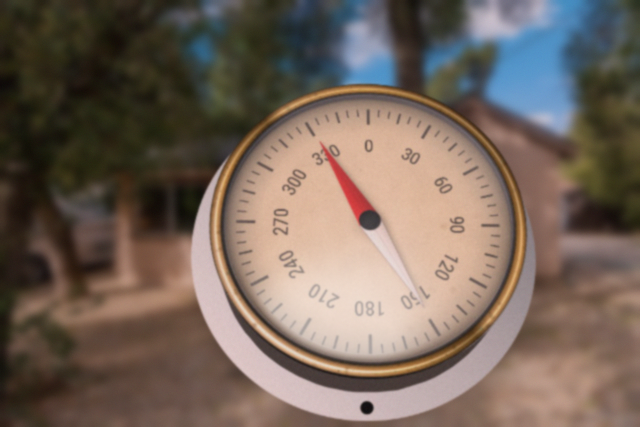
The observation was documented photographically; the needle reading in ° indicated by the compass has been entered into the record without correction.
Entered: 330 °
